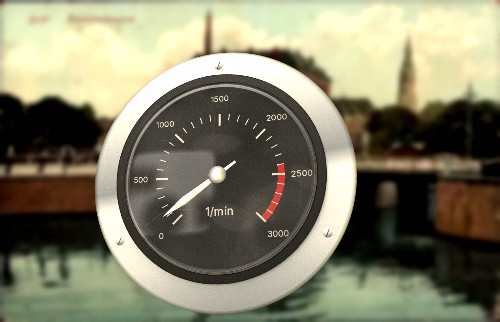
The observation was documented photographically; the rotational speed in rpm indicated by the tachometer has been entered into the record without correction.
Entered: 100 rpm
